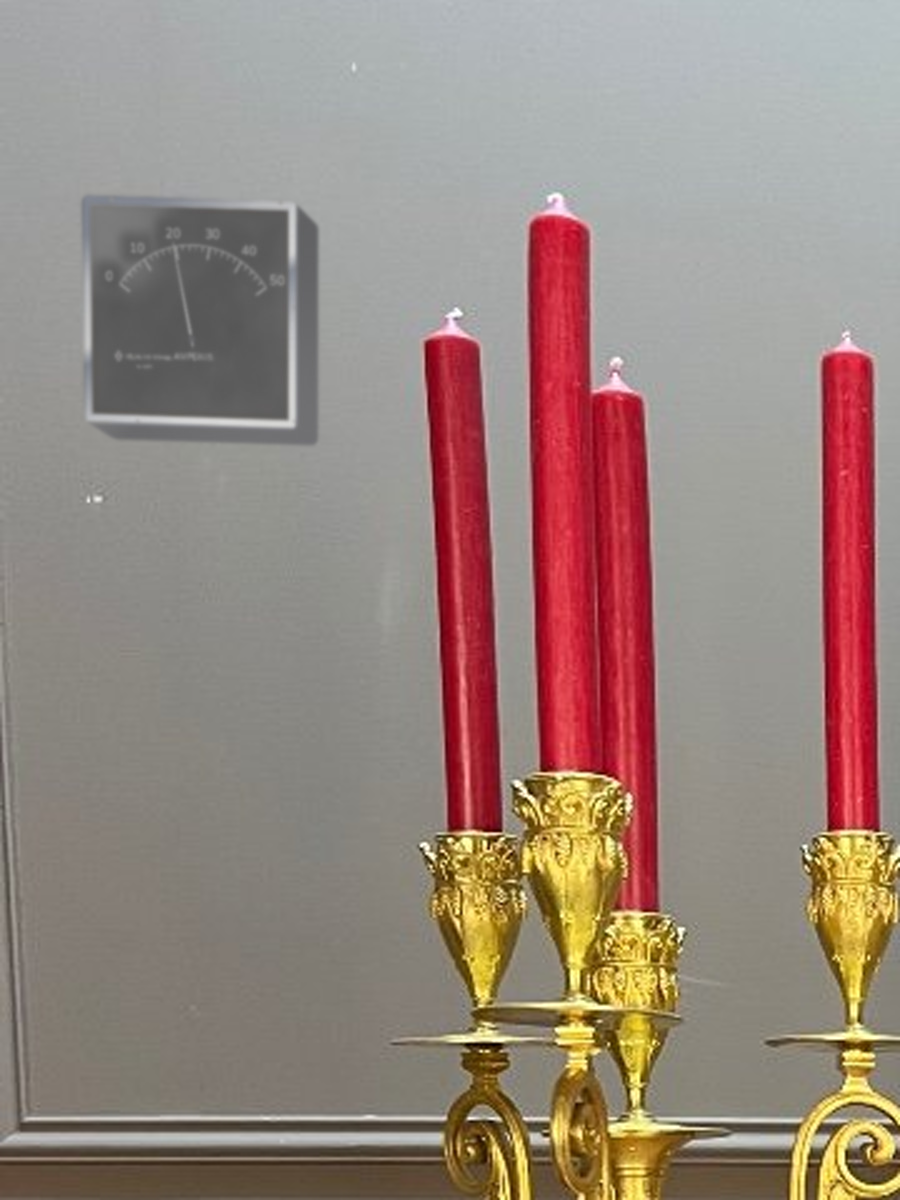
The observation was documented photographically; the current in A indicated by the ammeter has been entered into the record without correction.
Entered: 20 A
